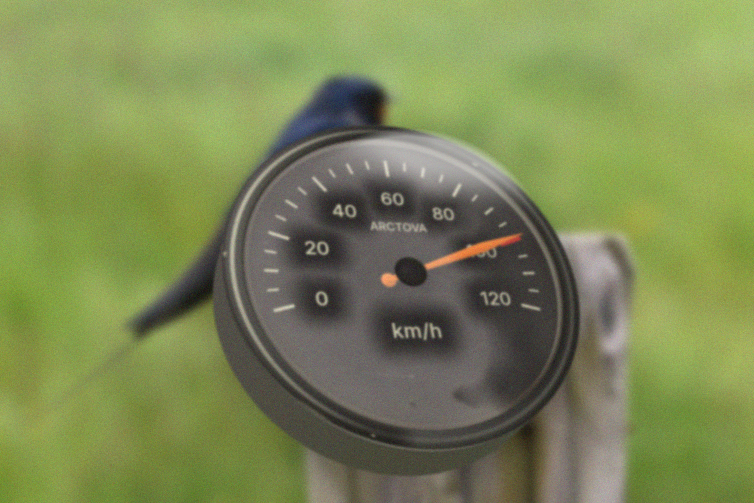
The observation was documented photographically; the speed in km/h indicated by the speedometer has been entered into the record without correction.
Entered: 100 km/h
